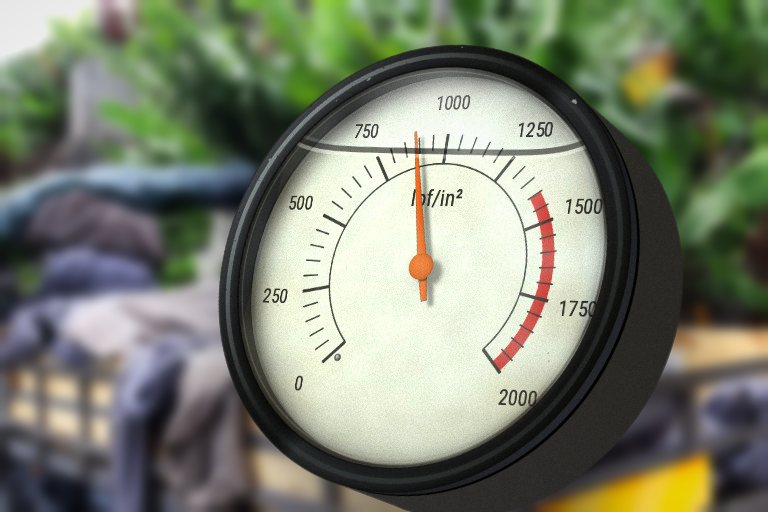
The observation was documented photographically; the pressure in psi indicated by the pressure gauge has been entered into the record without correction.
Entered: 900 psi
